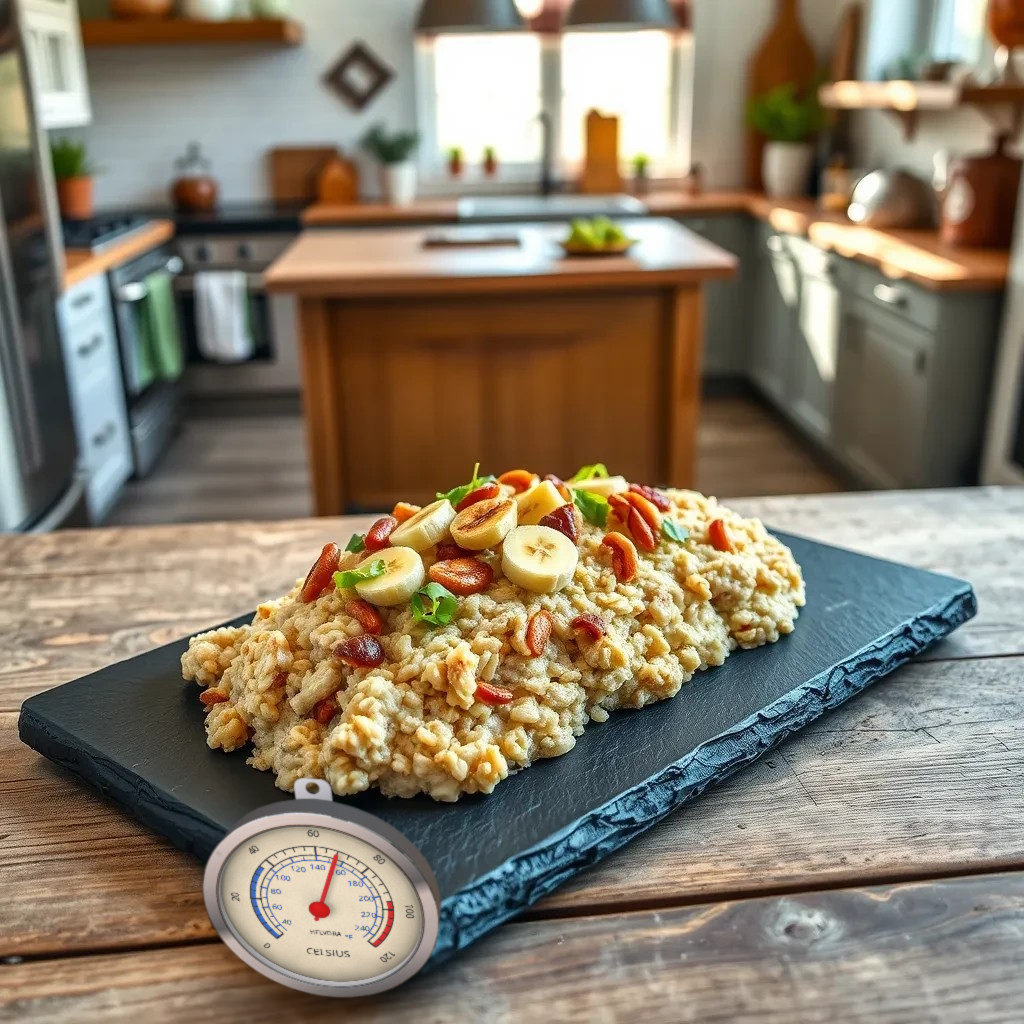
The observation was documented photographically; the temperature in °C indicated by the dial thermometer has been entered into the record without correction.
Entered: 68 °C
